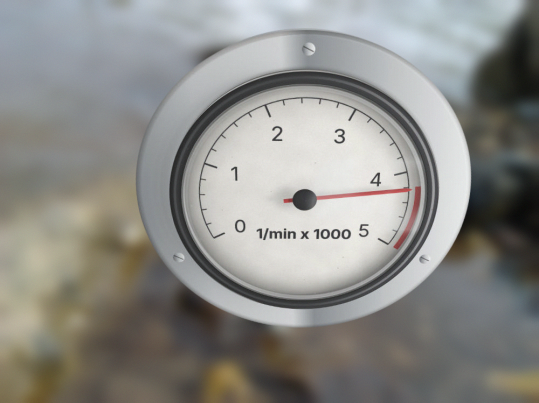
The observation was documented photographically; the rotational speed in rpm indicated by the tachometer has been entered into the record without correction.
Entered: 4200 rpm
